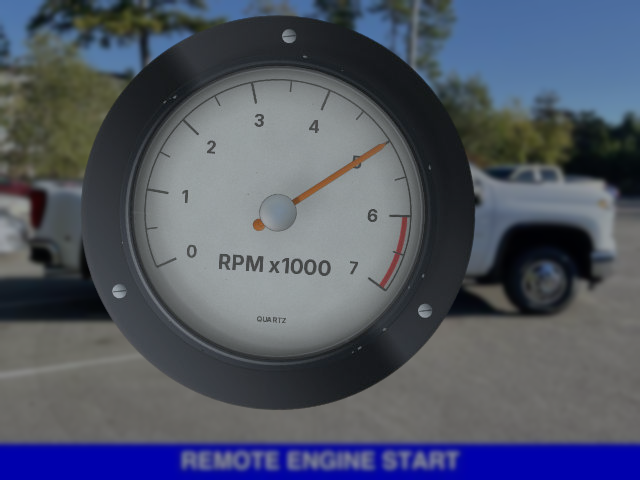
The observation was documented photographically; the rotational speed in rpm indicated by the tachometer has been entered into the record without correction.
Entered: 5000 rpm
